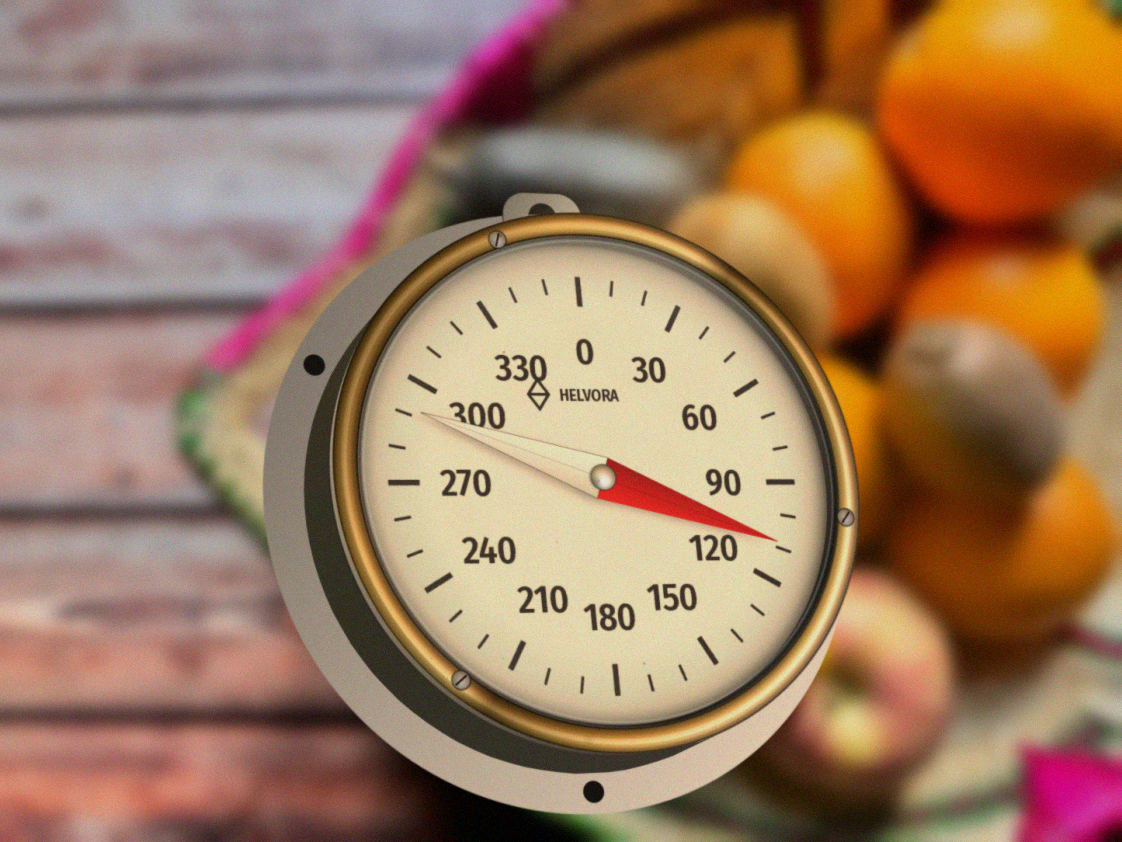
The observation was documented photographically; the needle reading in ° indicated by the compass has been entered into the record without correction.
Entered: 110 °
